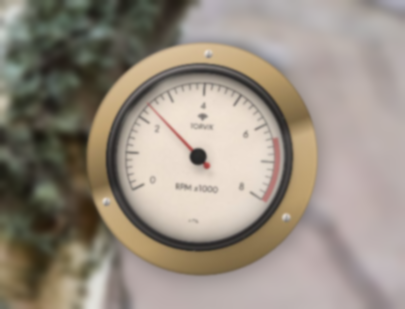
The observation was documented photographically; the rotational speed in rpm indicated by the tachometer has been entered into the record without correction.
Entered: 2400 rpm
